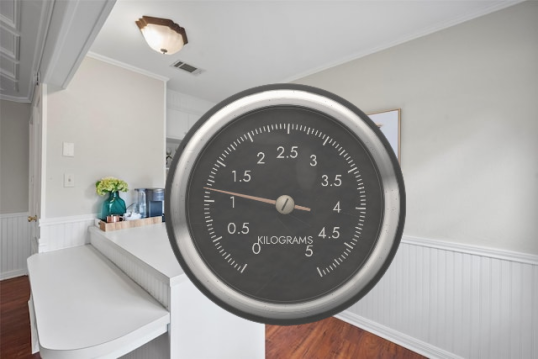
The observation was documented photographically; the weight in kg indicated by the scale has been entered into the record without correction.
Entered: 1.15 kg
